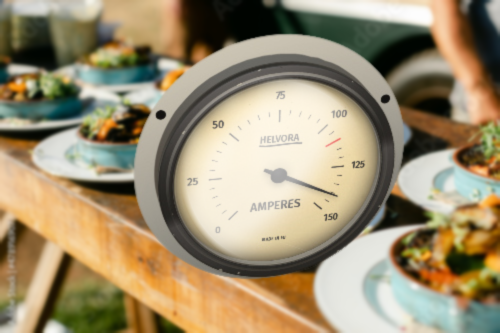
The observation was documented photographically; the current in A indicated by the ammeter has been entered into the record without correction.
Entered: 140 A
